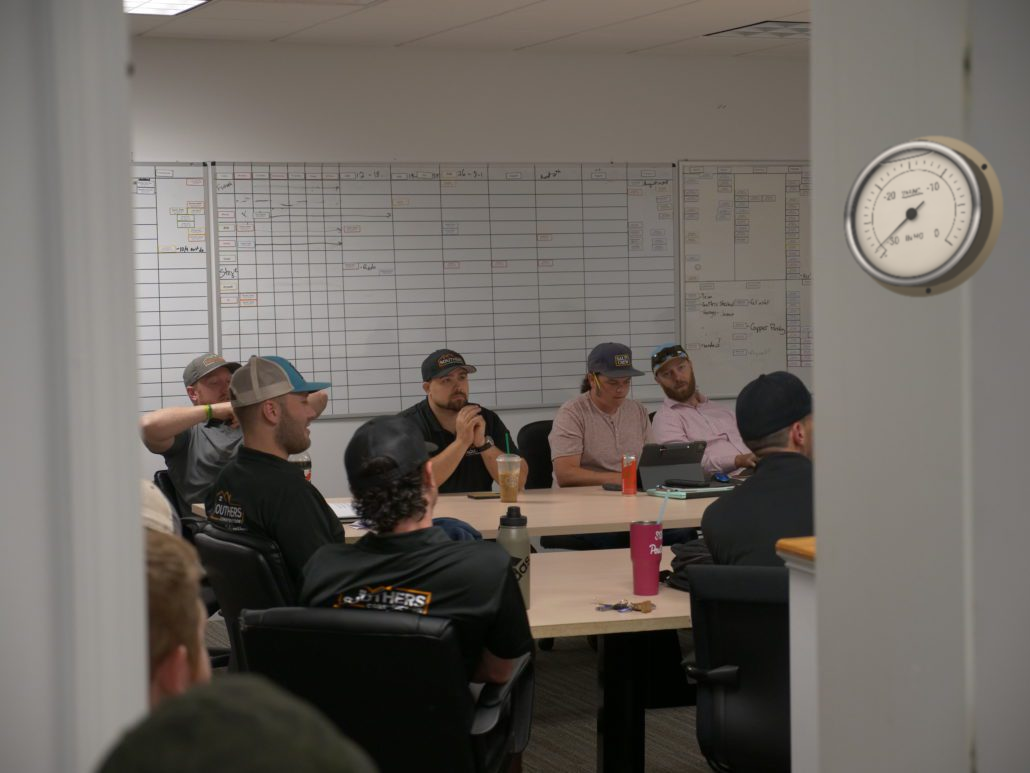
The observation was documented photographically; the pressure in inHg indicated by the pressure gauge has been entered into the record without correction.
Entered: -29 inHg
